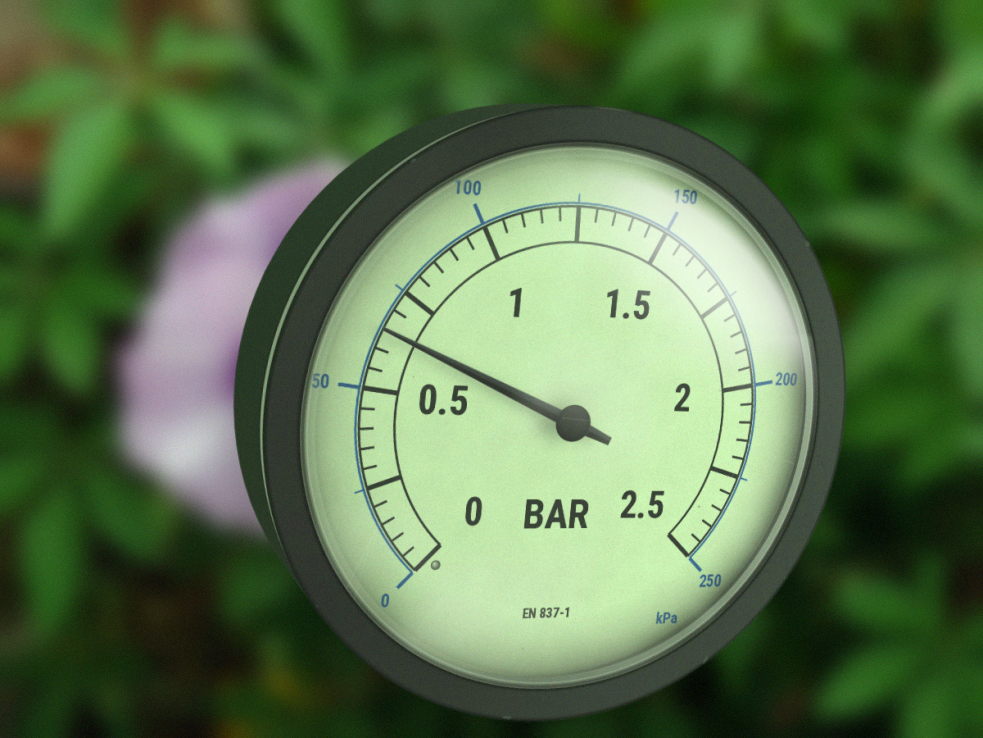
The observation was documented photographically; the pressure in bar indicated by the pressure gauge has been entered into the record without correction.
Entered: 0.65 bar
